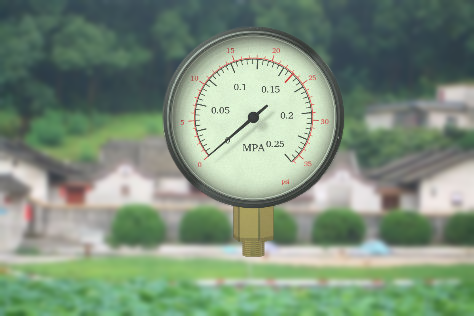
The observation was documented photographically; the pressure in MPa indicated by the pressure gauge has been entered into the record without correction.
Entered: 0 MPa
